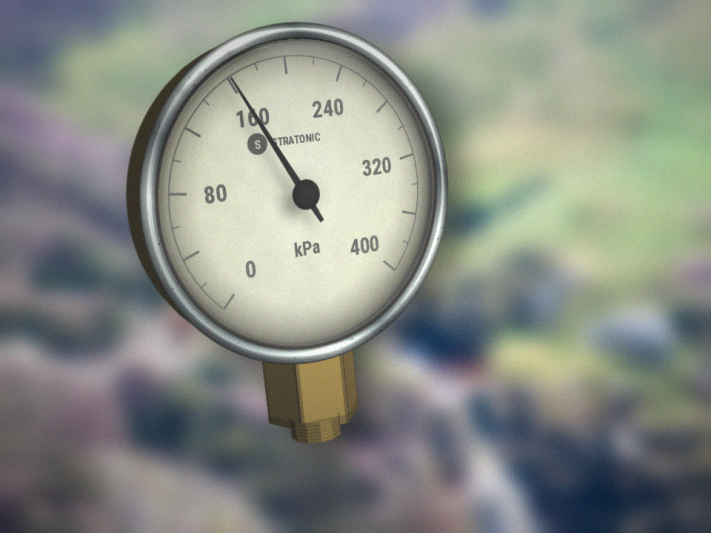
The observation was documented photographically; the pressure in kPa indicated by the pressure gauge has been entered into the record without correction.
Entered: 160 kPa
